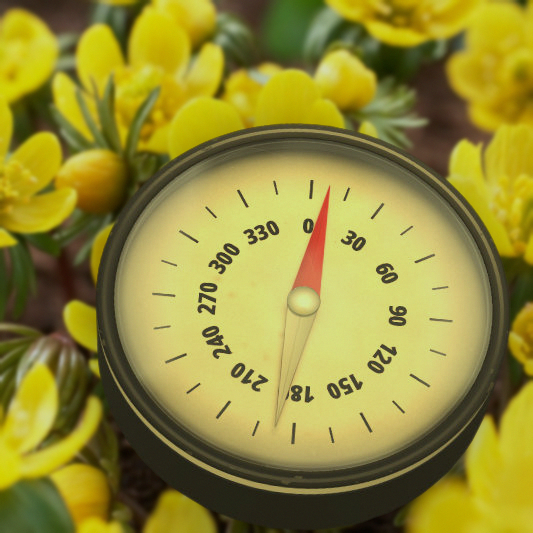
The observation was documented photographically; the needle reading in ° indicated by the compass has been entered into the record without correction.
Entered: 7.5 °
